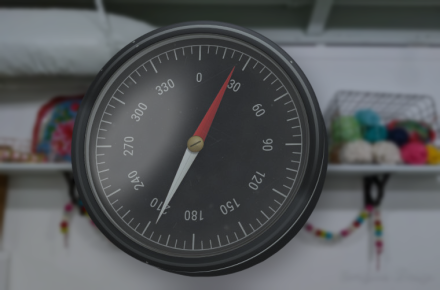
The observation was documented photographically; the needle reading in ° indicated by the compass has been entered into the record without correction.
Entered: 25 °
